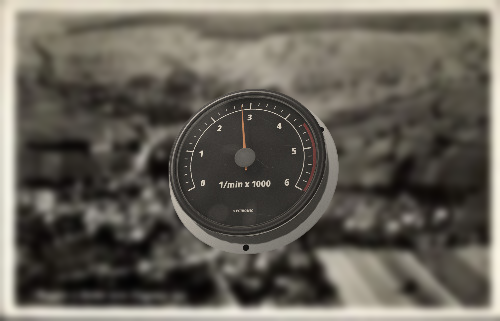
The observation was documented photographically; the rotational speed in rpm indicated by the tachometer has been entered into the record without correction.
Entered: 2800 rpm
